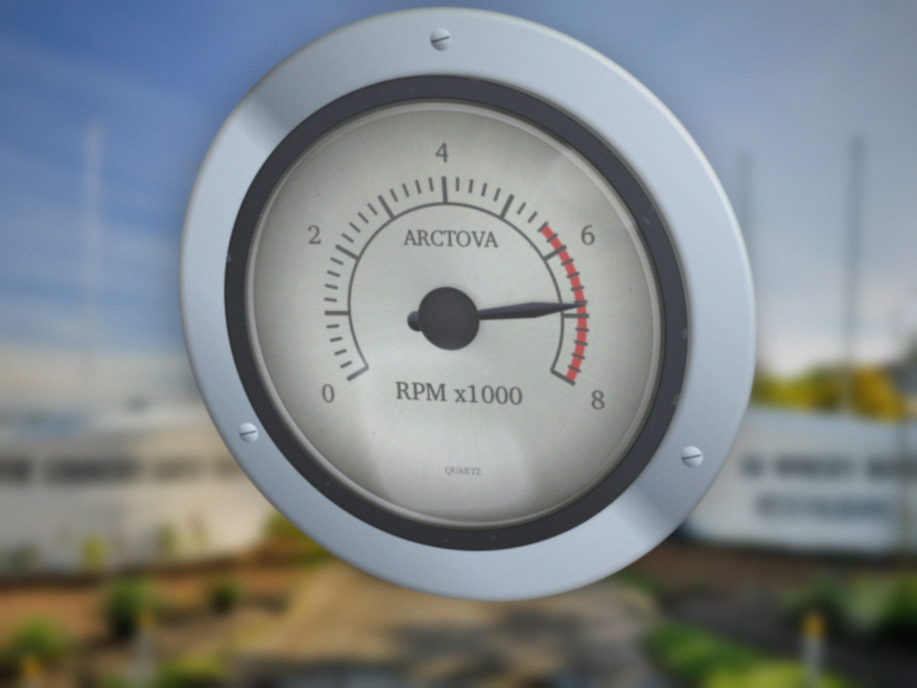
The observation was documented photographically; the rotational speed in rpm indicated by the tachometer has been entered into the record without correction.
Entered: 6800 rpm
